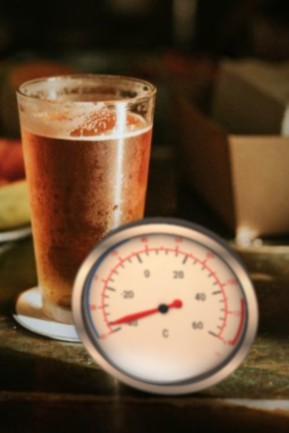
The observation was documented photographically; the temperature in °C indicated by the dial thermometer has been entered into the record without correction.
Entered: -36 °C
